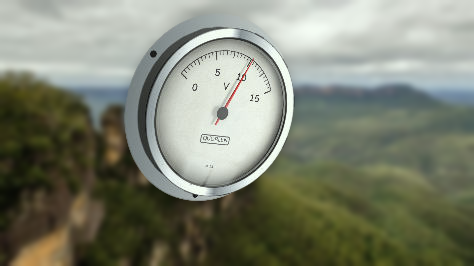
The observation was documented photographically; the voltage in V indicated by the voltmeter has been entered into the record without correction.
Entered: 10 V
